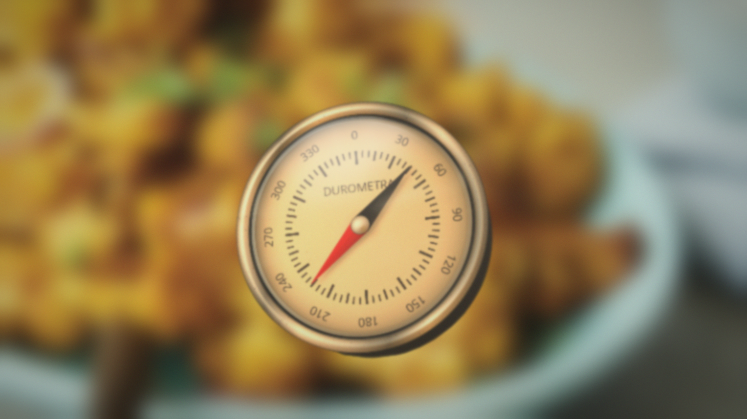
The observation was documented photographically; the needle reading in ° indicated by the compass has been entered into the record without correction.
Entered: 225 °
